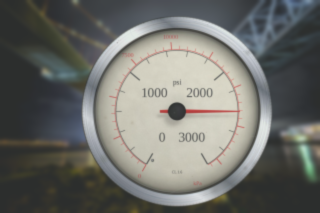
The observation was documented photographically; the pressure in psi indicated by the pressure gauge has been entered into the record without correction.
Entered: 2400 psi
